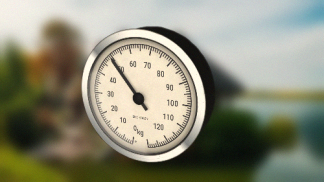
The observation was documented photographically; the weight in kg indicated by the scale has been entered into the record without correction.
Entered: 50 kg
